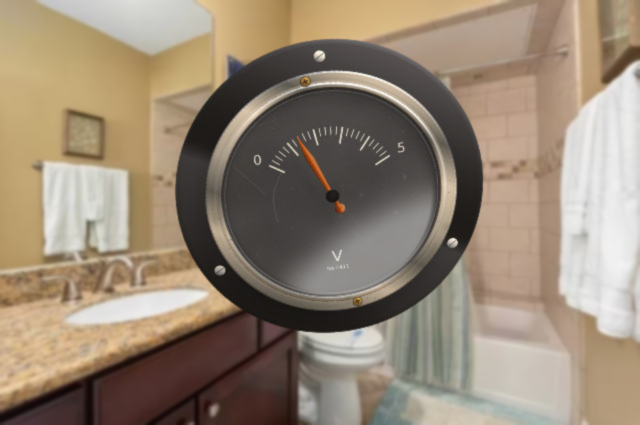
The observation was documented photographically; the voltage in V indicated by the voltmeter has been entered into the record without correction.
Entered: 1.4 V
